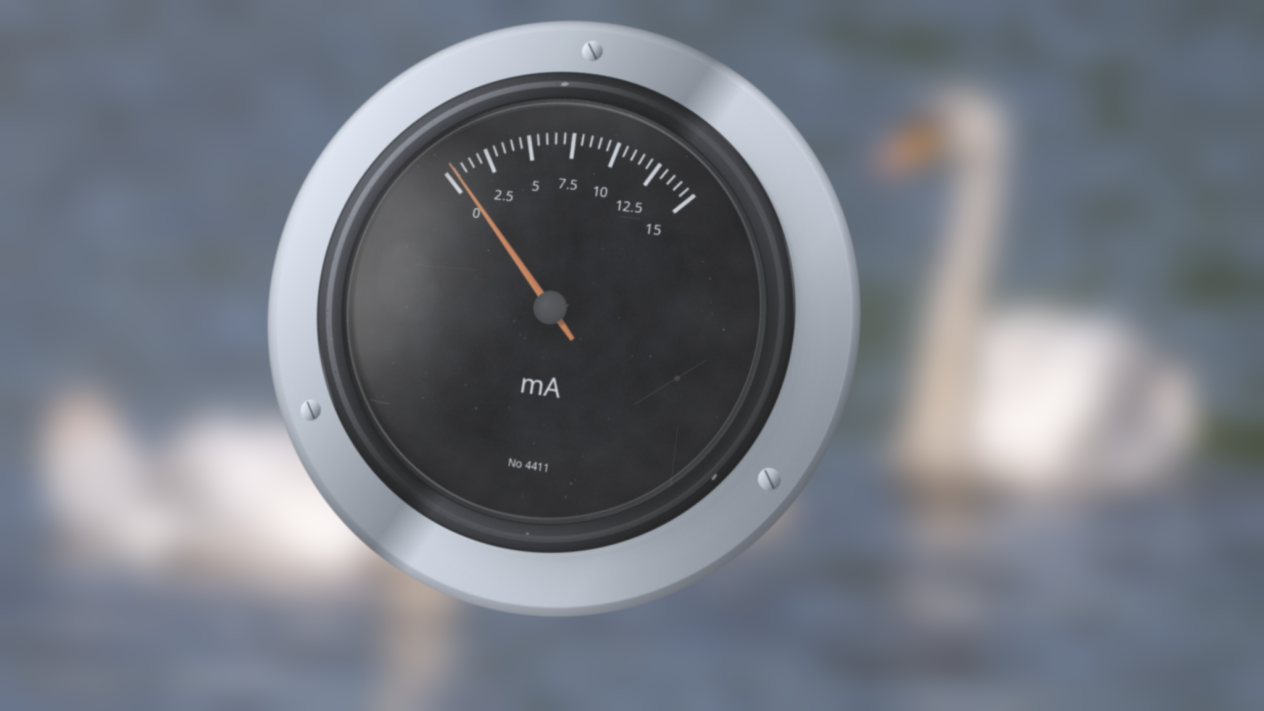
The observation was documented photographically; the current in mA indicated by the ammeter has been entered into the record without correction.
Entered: 0.5 mA
